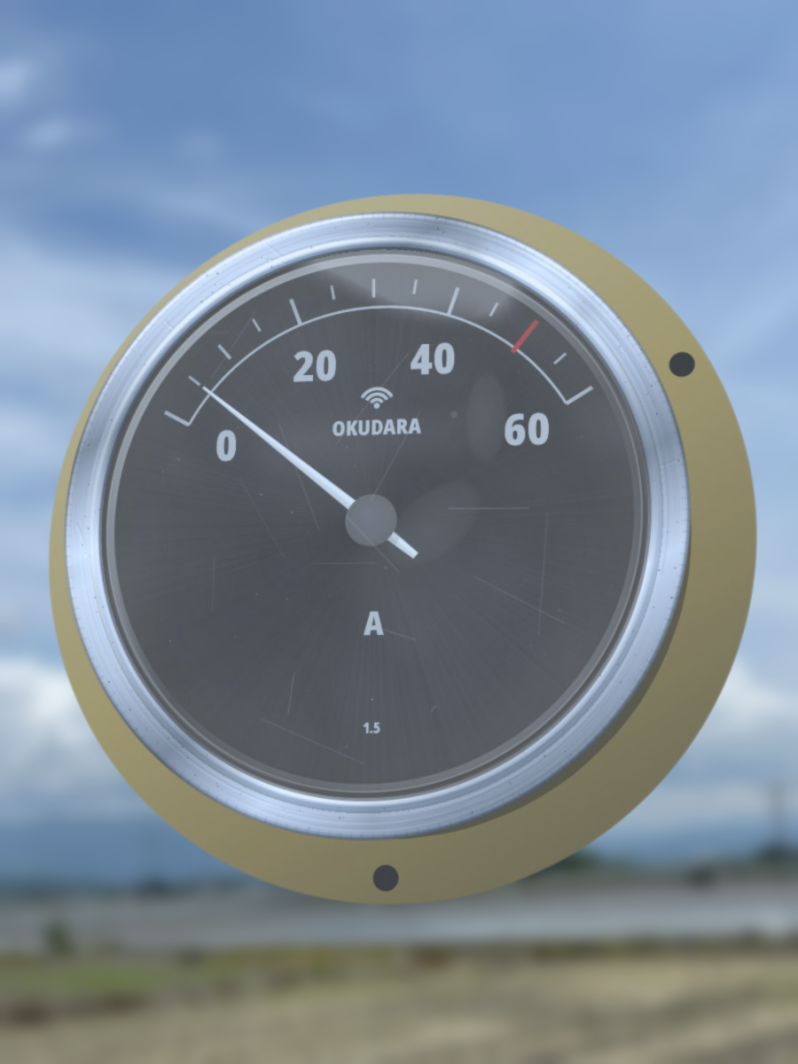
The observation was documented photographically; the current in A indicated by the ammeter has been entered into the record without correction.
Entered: 5 A
